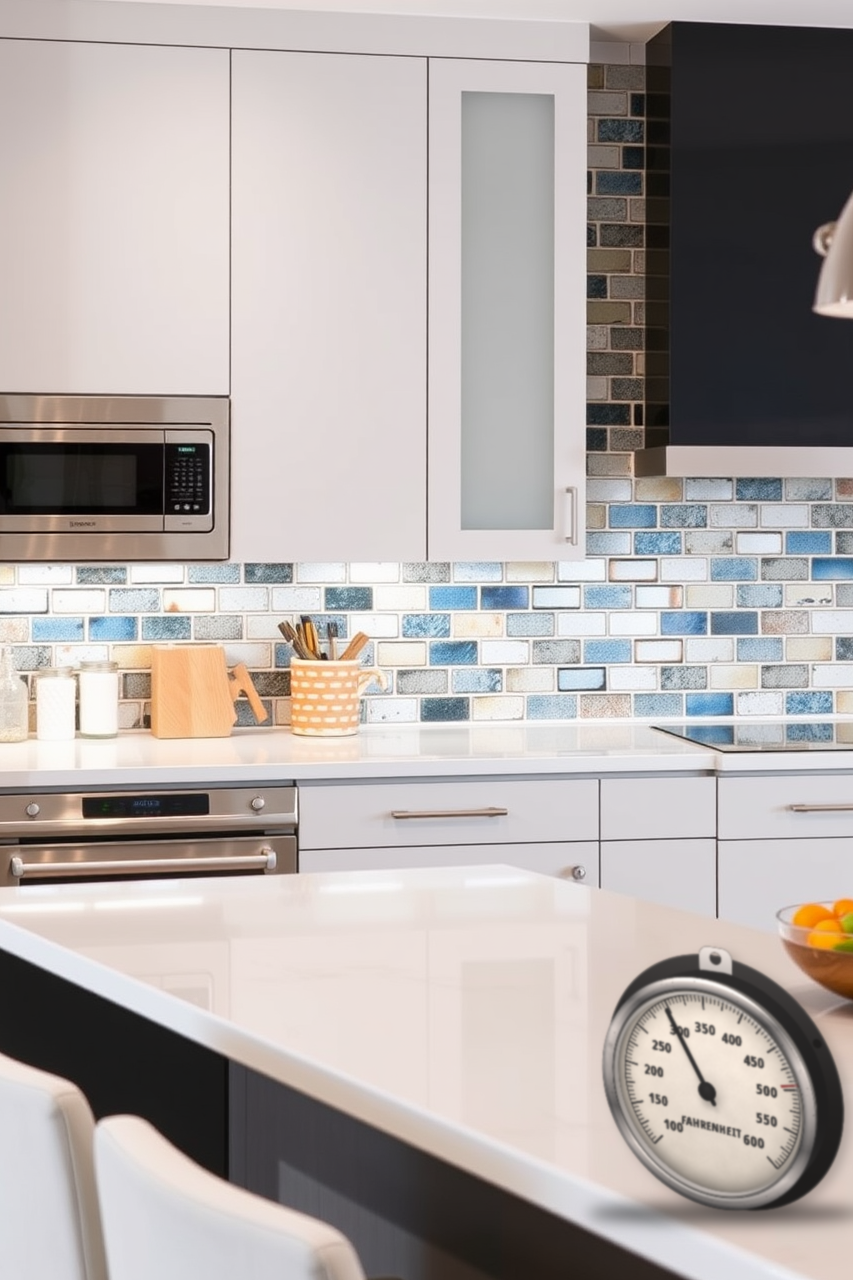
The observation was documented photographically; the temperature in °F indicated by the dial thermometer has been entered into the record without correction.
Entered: 300 °F
